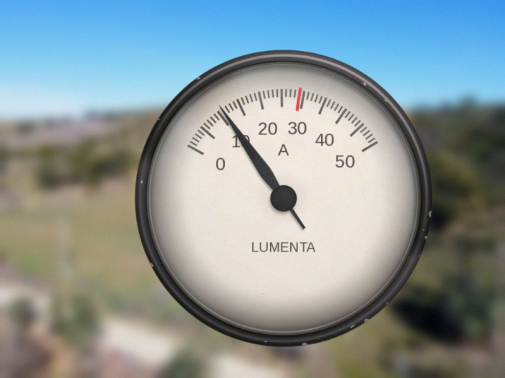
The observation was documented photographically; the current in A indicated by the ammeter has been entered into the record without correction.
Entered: 11 A
